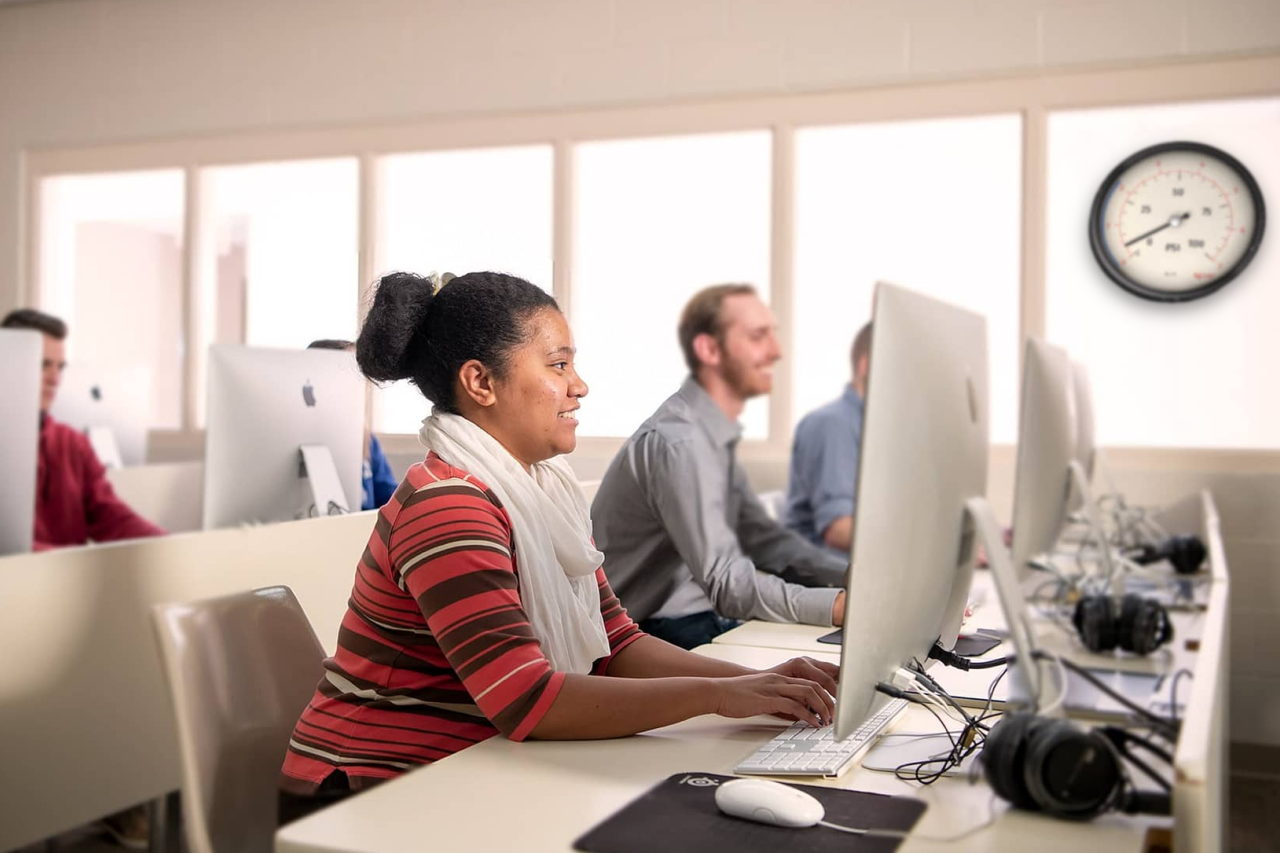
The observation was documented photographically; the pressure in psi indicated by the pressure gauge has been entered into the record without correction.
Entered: 5 psi
